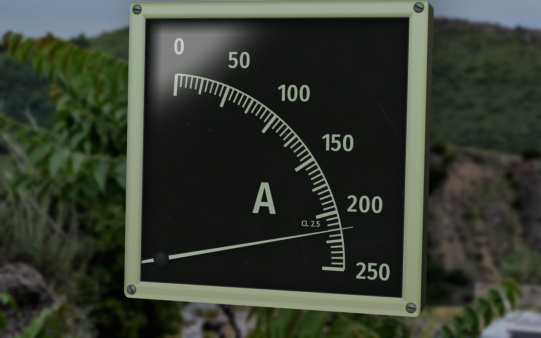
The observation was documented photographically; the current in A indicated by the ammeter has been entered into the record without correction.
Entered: 215 A
